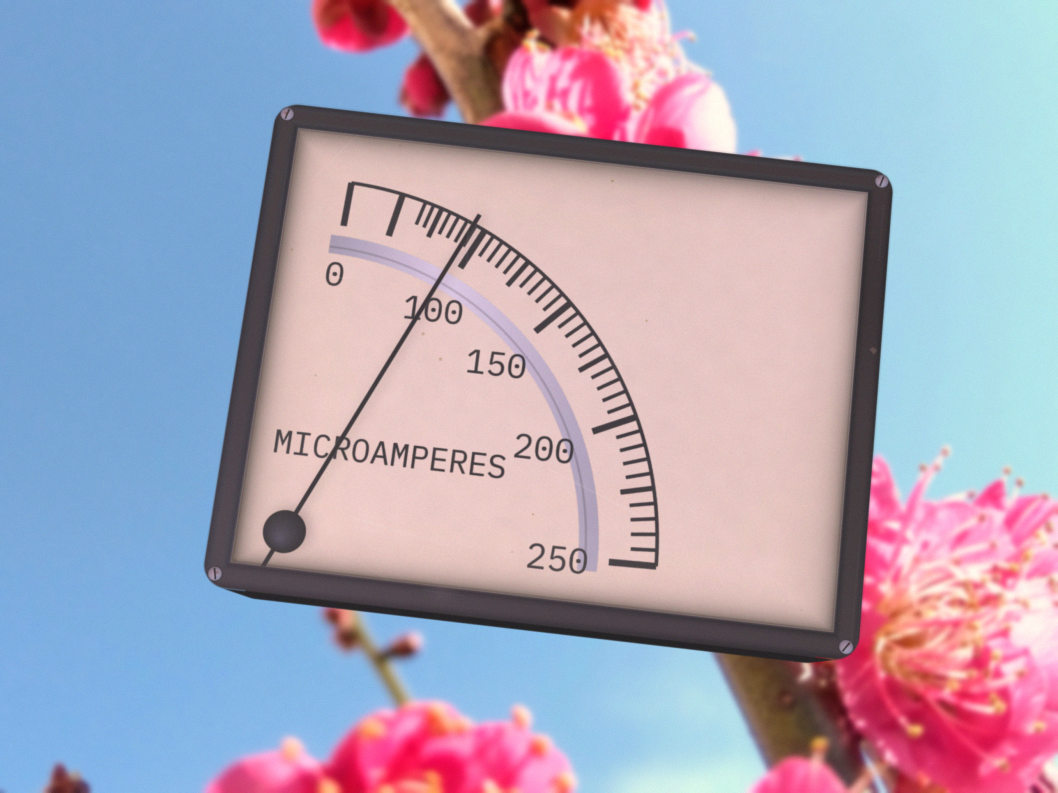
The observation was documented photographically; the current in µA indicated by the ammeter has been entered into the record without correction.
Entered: 95 µA
